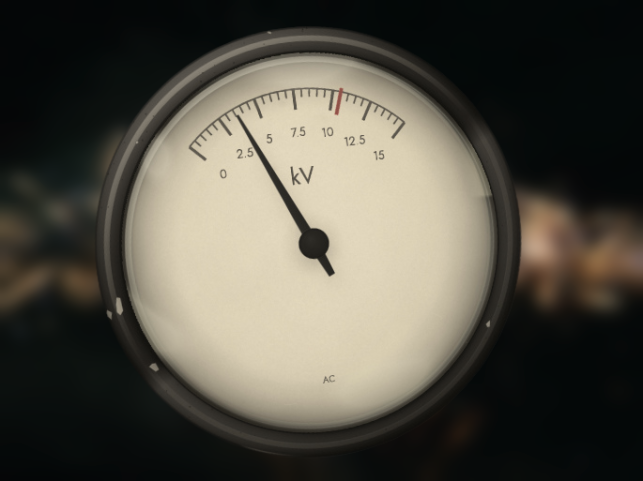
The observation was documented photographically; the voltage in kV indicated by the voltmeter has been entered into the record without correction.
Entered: 3.5 kV
